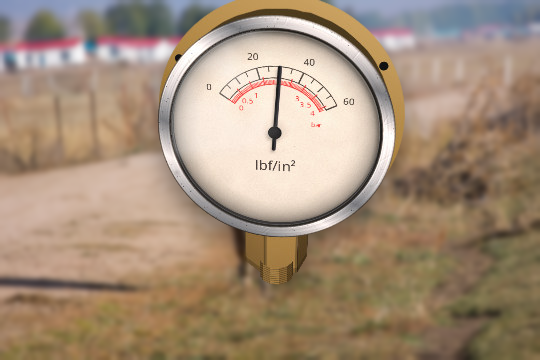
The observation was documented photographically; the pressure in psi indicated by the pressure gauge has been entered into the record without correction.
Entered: 30 psi
